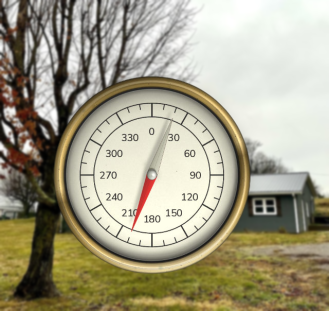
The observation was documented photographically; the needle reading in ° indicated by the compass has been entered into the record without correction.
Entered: 200 °
